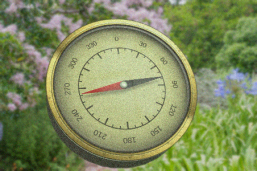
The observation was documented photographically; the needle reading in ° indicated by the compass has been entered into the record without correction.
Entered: 260 °
